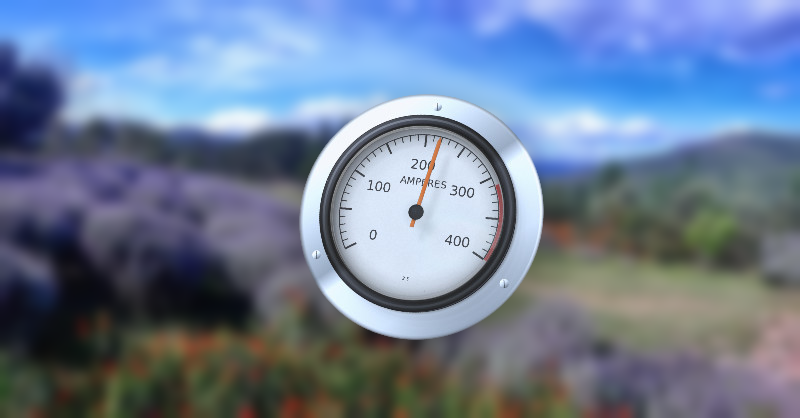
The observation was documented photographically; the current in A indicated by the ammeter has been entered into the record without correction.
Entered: 220 A
